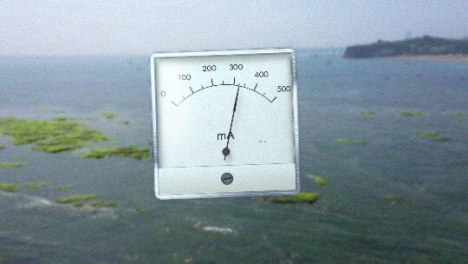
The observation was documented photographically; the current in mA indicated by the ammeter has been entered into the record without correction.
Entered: 325 mA
